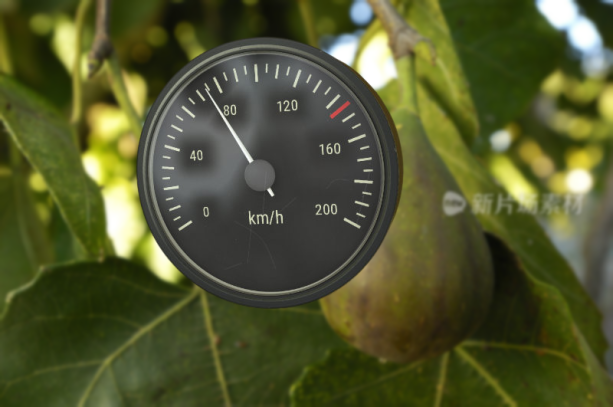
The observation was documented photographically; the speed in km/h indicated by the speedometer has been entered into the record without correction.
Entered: 75 km/h
